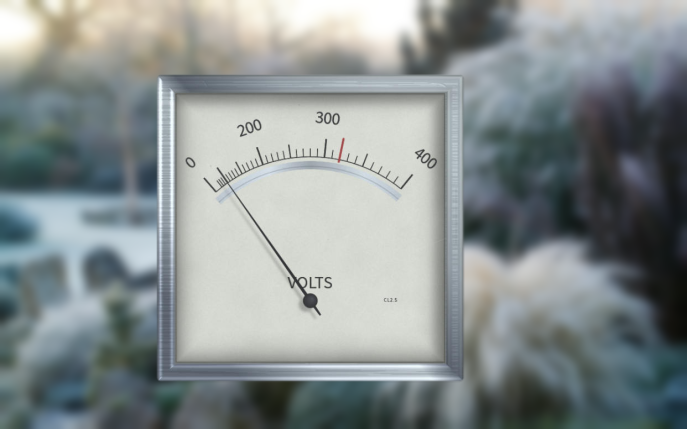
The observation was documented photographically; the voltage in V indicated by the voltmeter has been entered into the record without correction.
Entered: 100 V
